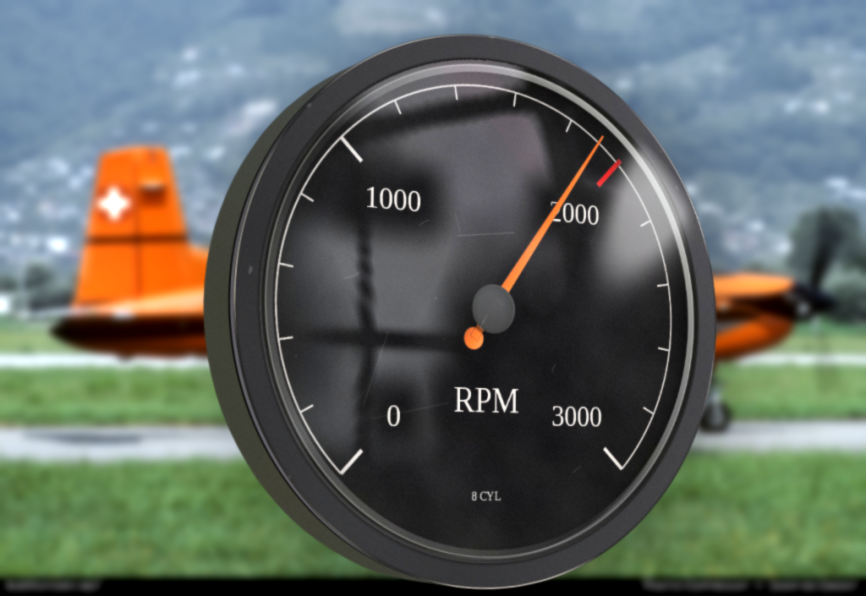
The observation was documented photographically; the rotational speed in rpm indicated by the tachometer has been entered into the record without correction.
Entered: 1900 rpm
